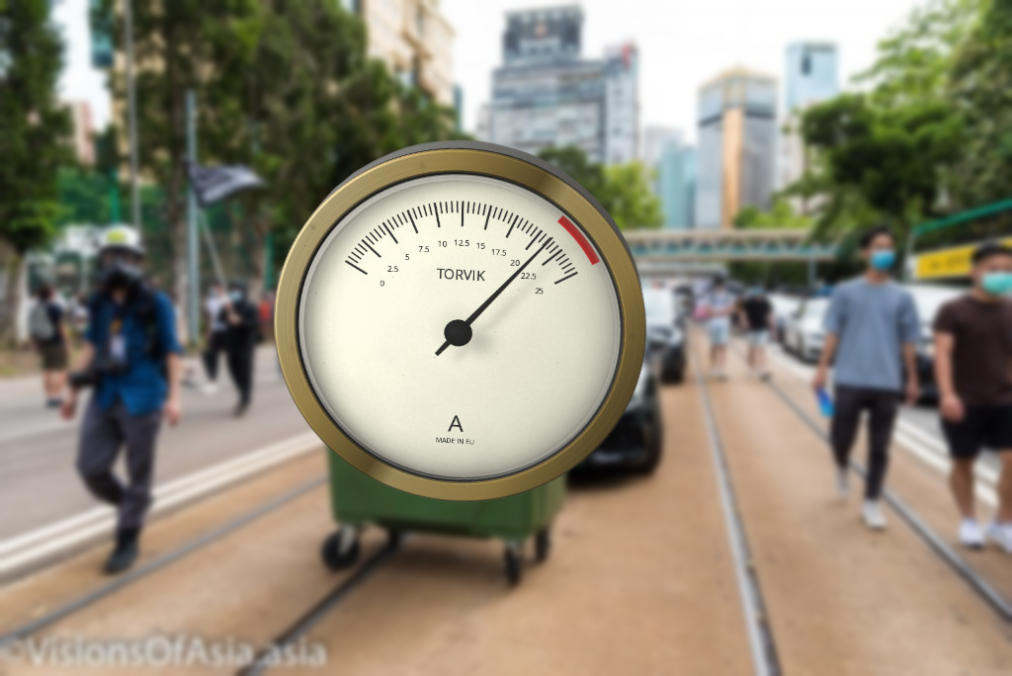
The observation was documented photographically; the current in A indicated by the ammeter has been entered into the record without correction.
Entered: 21 A
